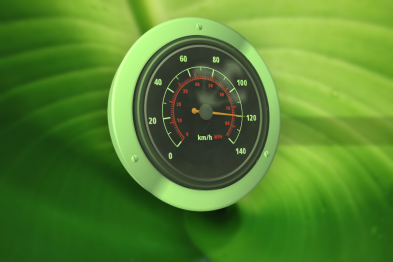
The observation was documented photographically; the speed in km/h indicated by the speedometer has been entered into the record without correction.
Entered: 120 km/h
